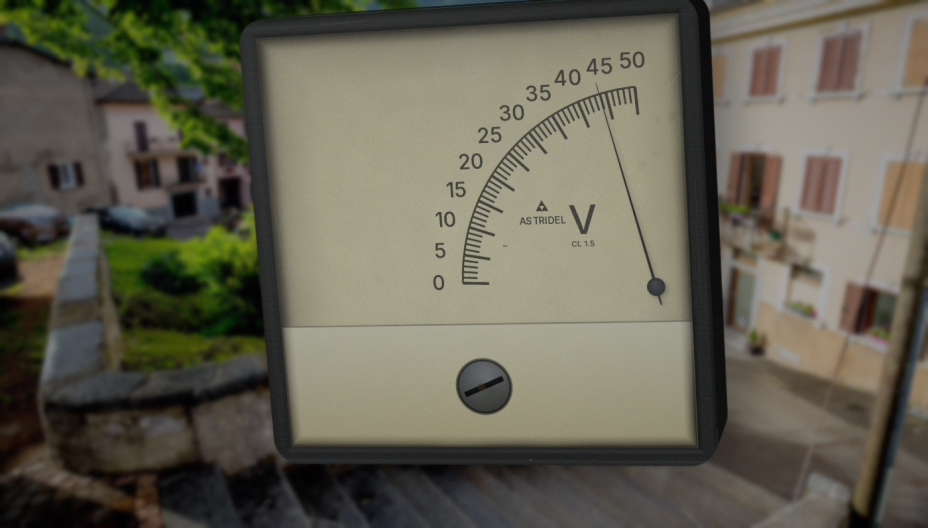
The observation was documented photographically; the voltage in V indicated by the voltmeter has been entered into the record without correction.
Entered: 44 V
